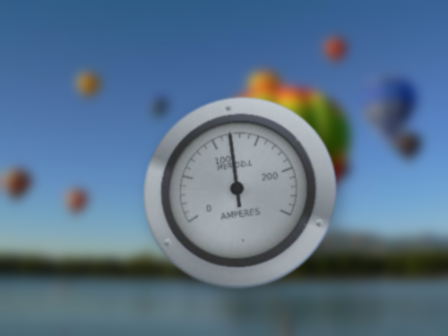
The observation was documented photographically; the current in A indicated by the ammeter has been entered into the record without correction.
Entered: 120 A
